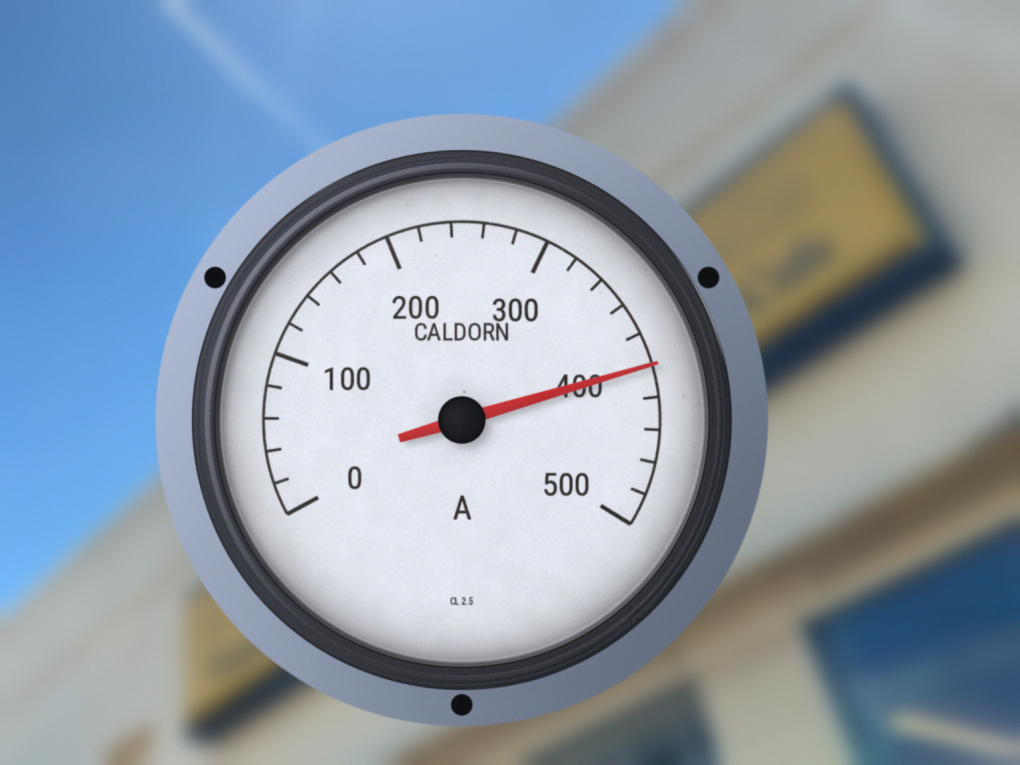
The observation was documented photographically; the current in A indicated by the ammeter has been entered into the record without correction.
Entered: 400 A
